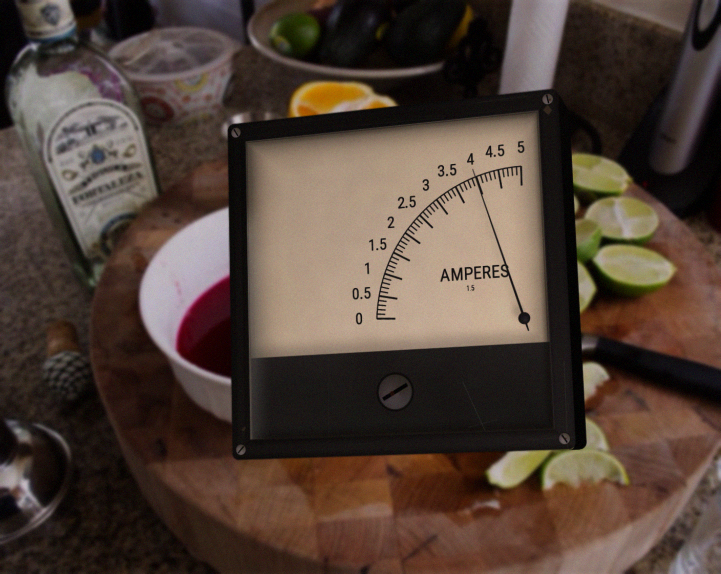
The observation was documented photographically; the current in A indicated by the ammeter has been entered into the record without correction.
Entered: 4 A
